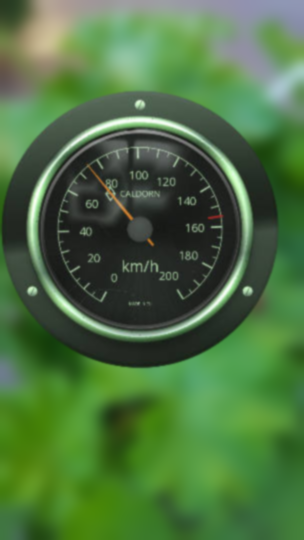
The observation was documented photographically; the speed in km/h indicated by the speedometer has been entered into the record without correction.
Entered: 75 km/h
